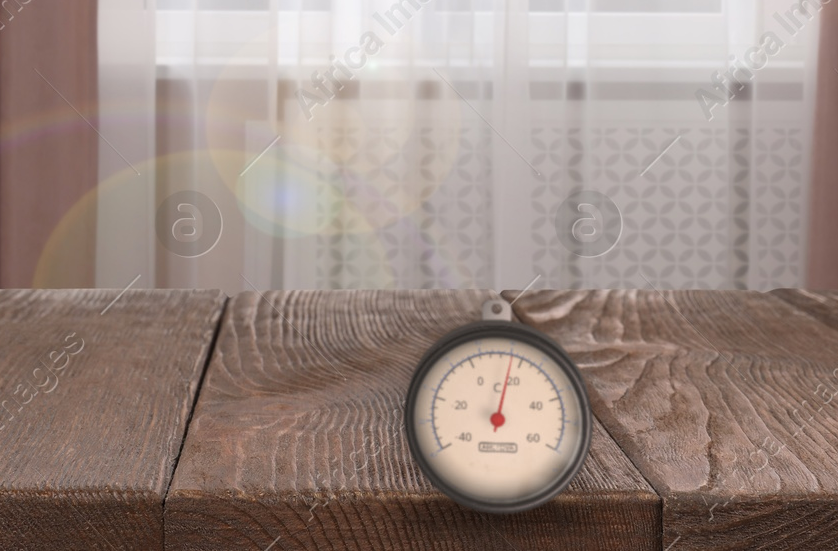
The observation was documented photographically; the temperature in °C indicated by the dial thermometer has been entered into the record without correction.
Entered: 16 °C
